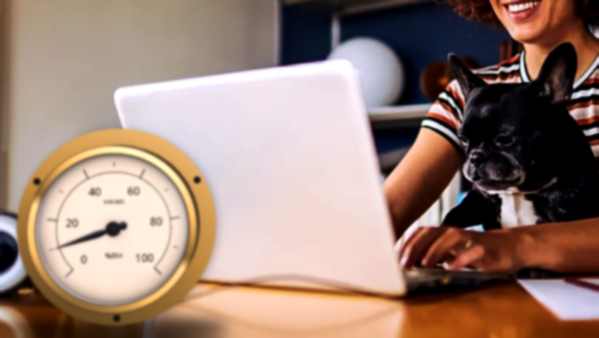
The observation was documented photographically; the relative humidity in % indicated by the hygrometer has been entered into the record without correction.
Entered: 10 %
